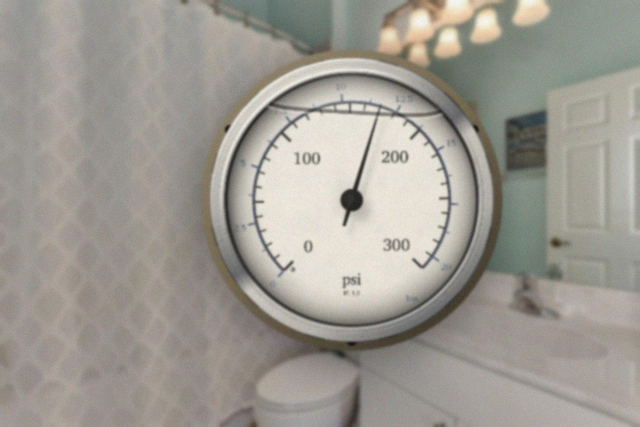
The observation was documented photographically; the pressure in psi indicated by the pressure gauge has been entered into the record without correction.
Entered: 170 psi
